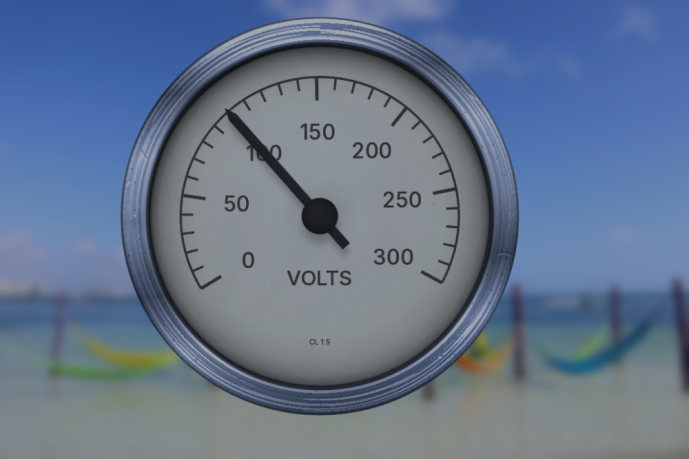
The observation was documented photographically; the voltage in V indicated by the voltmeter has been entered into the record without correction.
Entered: 100 V
